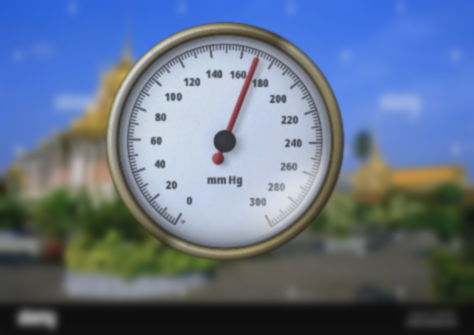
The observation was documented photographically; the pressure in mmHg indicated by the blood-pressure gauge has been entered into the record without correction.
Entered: 170 mmHg
